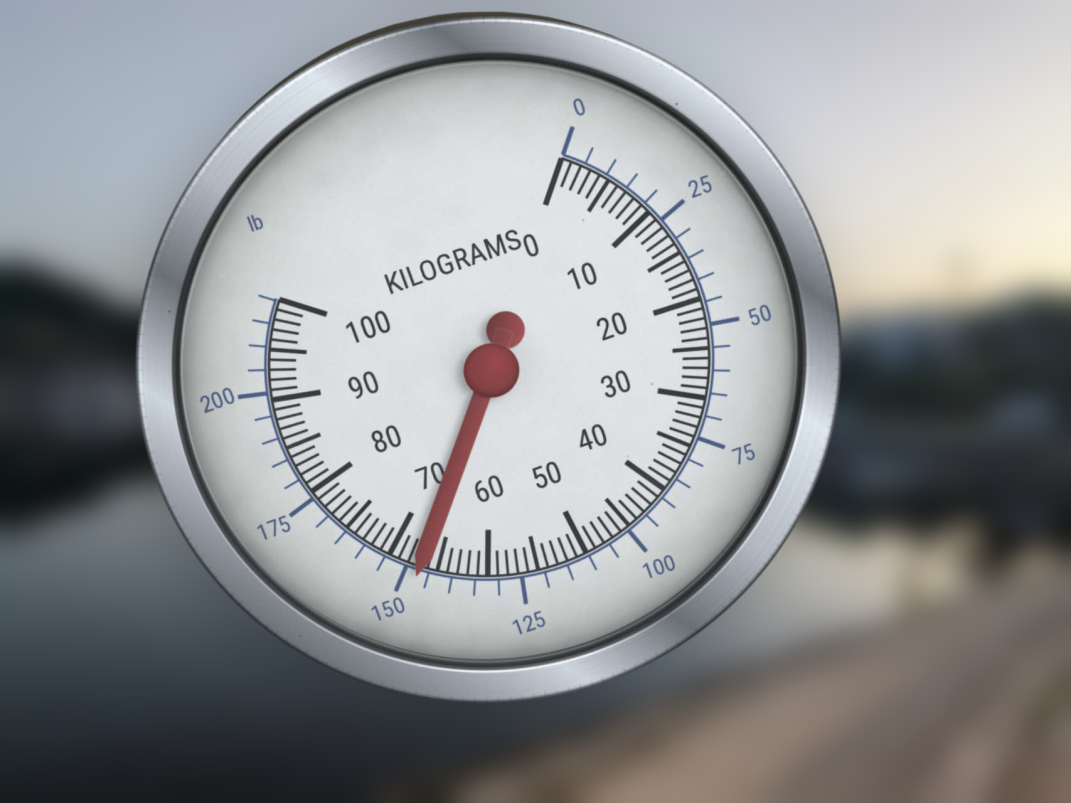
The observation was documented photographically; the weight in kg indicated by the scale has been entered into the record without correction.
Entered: 67 kg
